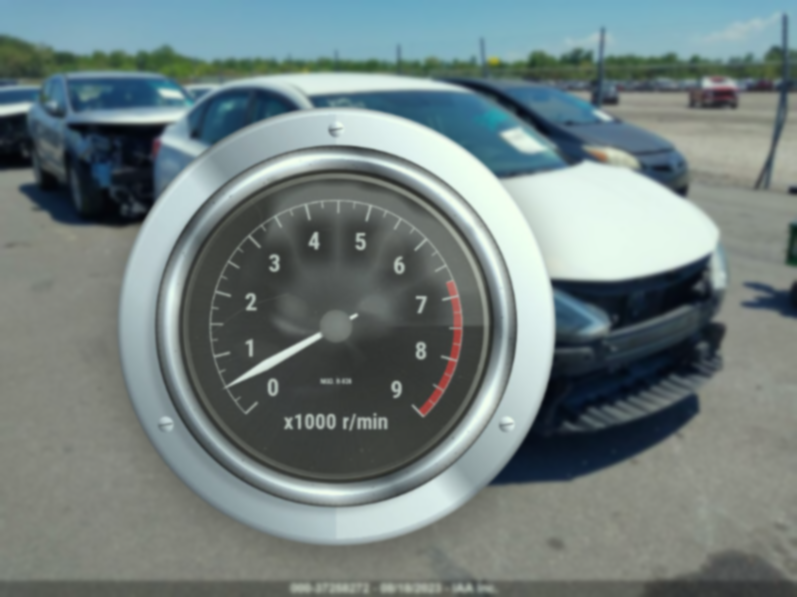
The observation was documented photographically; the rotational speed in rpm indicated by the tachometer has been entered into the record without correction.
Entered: 500 rpm
